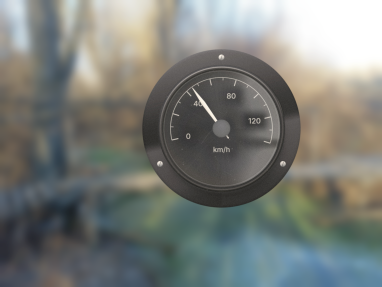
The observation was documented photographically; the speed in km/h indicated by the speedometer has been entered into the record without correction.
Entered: 45 km/h
